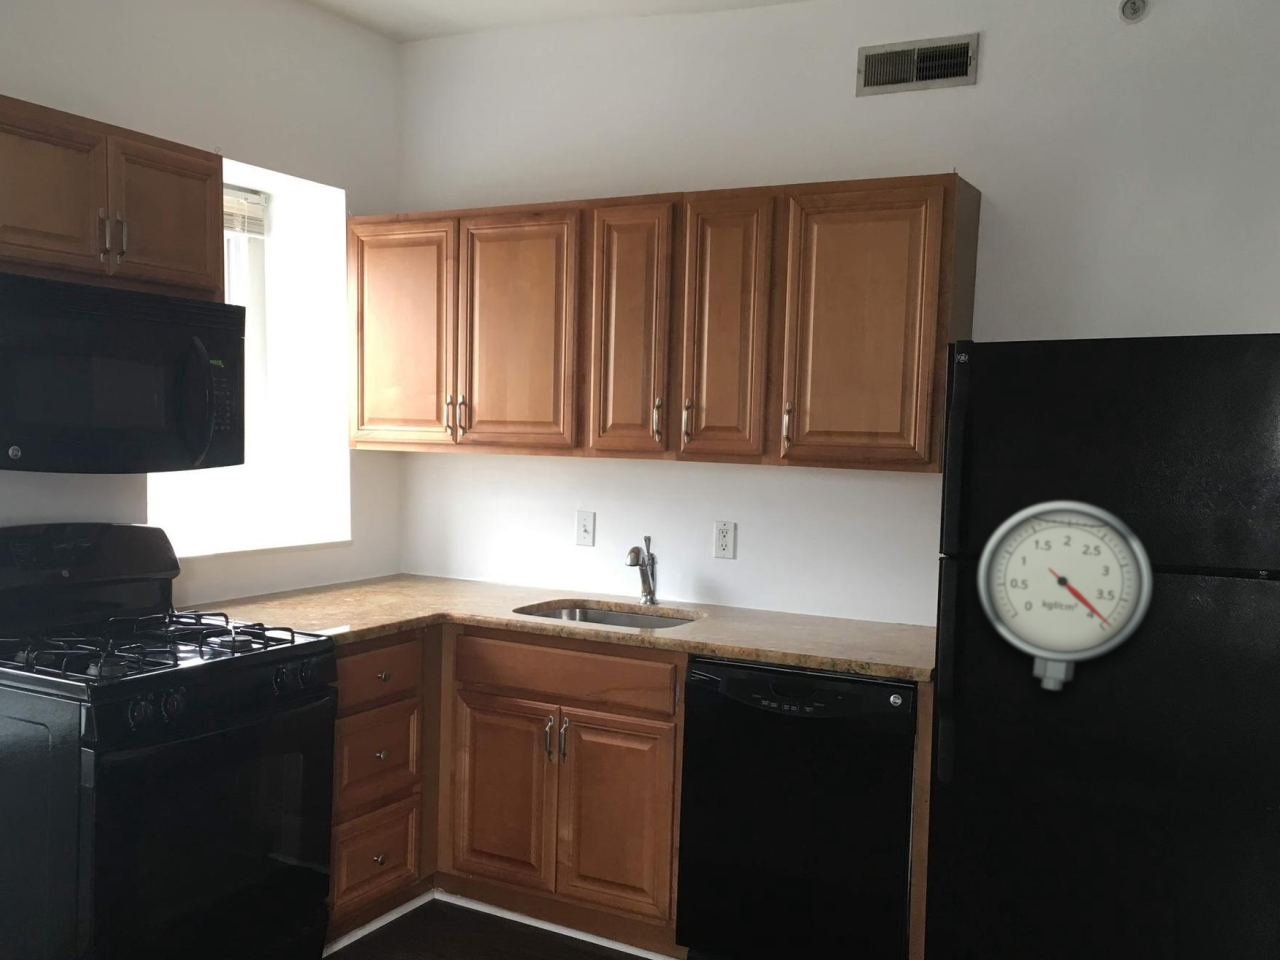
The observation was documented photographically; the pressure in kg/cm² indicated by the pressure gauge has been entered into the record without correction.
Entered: 3.9 kg/cm²
